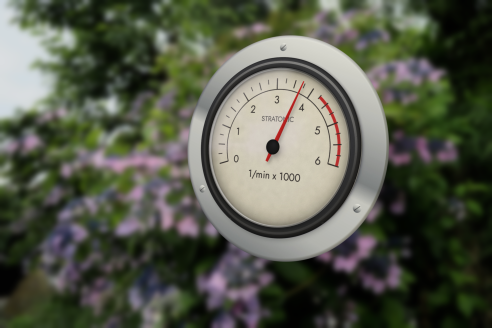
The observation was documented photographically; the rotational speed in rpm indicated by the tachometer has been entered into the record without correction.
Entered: 3750 rpm
